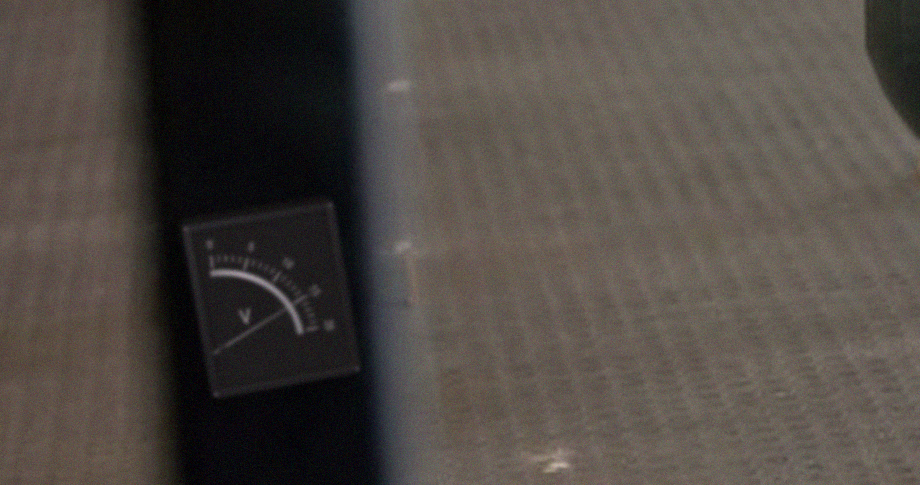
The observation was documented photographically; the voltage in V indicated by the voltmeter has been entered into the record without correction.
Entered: 15 V
